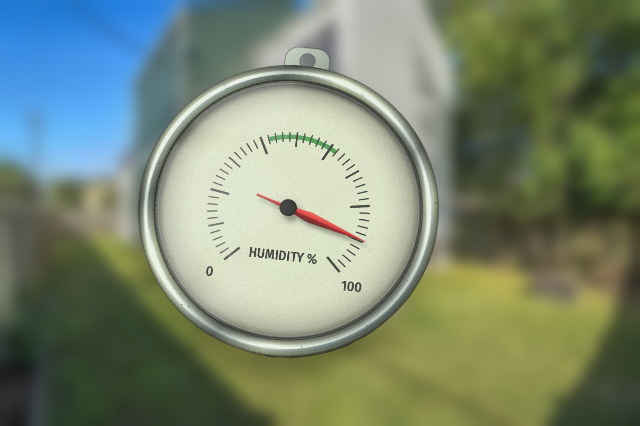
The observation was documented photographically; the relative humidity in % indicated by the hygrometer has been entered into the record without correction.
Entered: 90 %
